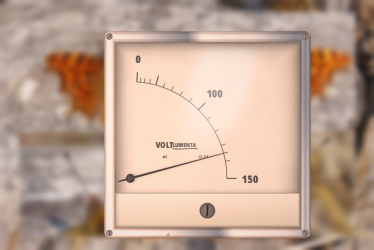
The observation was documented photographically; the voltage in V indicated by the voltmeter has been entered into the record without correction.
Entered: 135 V
